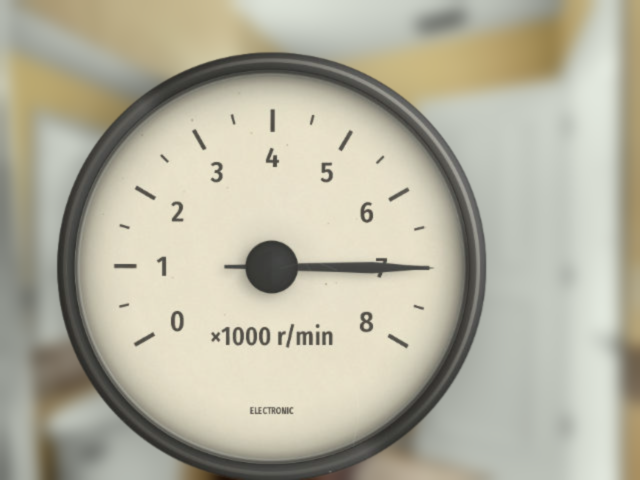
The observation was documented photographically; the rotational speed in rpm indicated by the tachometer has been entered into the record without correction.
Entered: 7000 rpm
